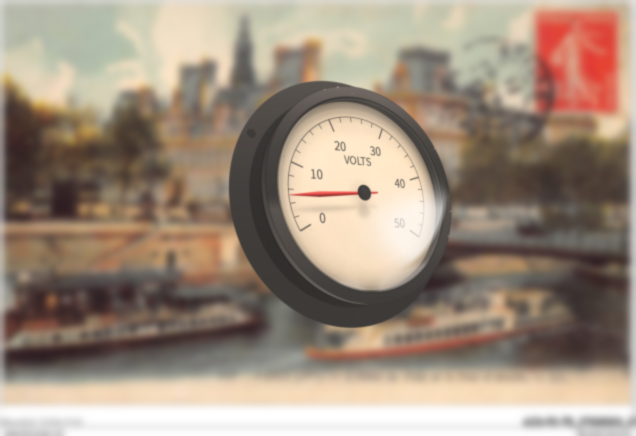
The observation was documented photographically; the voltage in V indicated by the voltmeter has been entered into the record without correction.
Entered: 5 V
